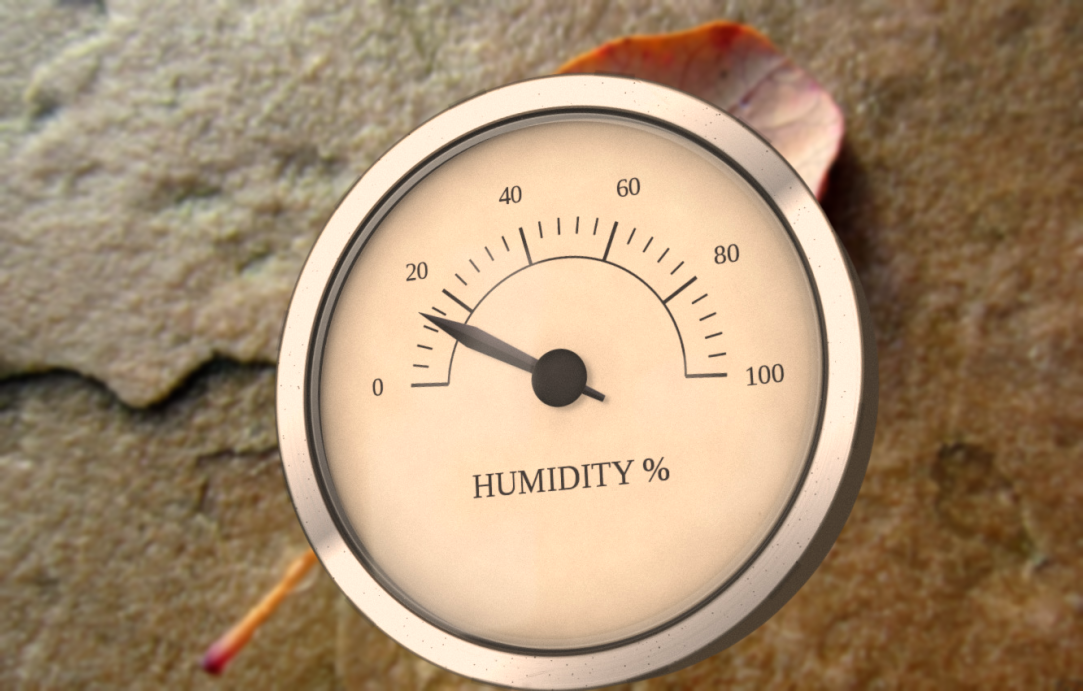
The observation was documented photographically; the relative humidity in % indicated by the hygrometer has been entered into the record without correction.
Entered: 14 %
